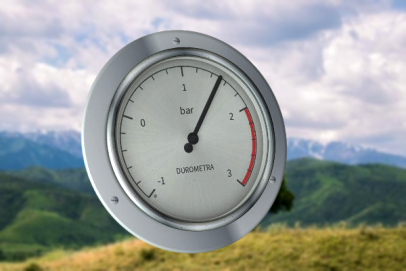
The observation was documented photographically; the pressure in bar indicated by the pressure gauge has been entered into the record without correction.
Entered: 1.5 bar
